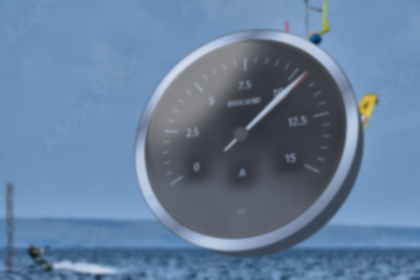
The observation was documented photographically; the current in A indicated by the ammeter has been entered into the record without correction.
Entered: 10.5 A
